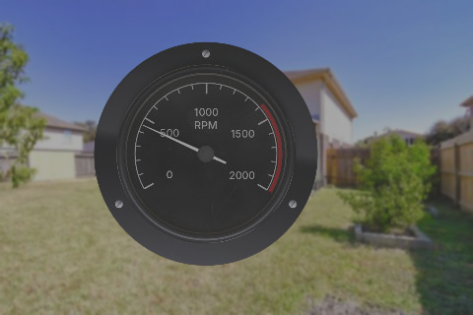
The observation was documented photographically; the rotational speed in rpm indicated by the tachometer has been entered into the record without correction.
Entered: 450 rpm
